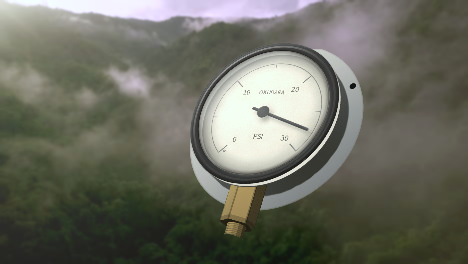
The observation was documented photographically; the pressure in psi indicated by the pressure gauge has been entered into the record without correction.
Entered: 27.5 psi
